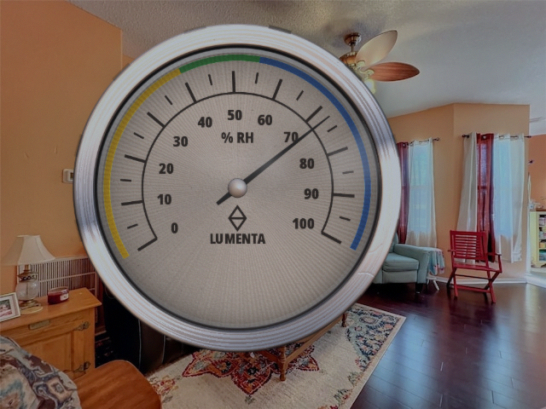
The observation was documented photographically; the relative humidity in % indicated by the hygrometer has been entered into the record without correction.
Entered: 72.5 %
